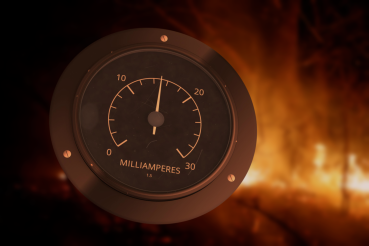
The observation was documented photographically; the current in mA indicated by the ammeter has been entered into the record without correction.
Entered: 15 mA
